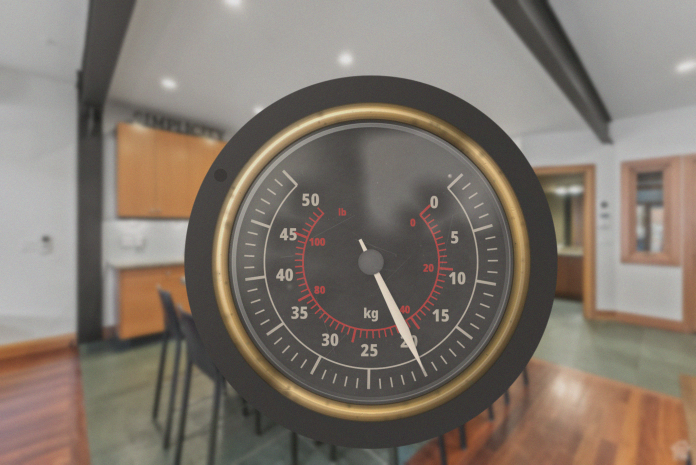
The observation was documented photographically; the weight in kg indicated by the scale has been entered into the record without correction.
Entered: 20 kg
